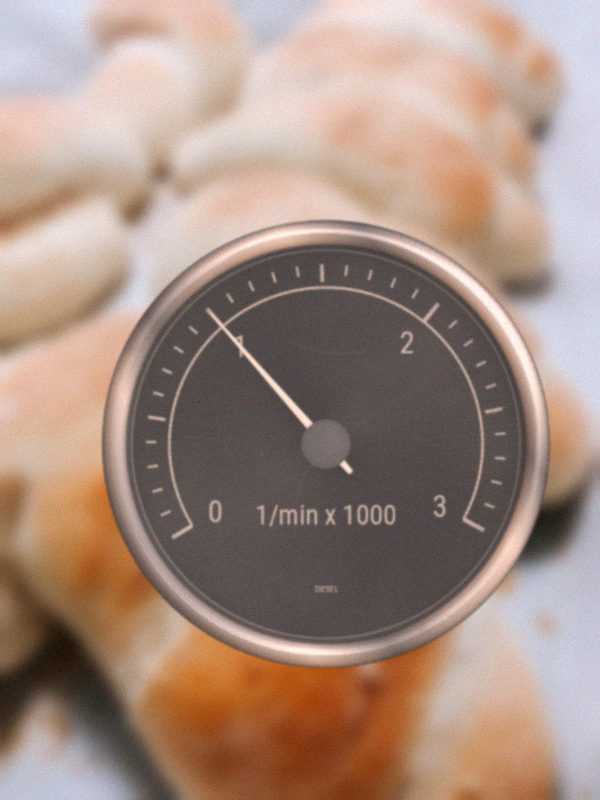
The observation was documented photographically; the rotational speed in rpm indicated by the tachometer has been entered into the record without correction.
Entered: 1000 rpm
